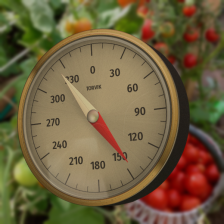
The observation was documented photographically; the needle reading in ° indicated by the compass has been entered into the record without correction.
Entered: 145 °
